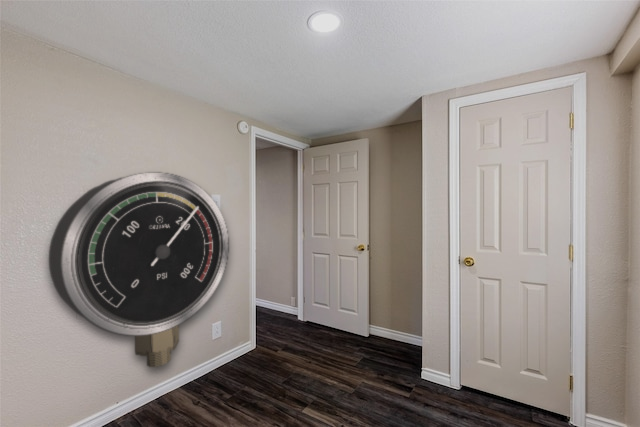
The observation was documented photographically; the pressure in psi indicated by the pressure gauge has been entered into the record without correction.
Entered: 200 psi
